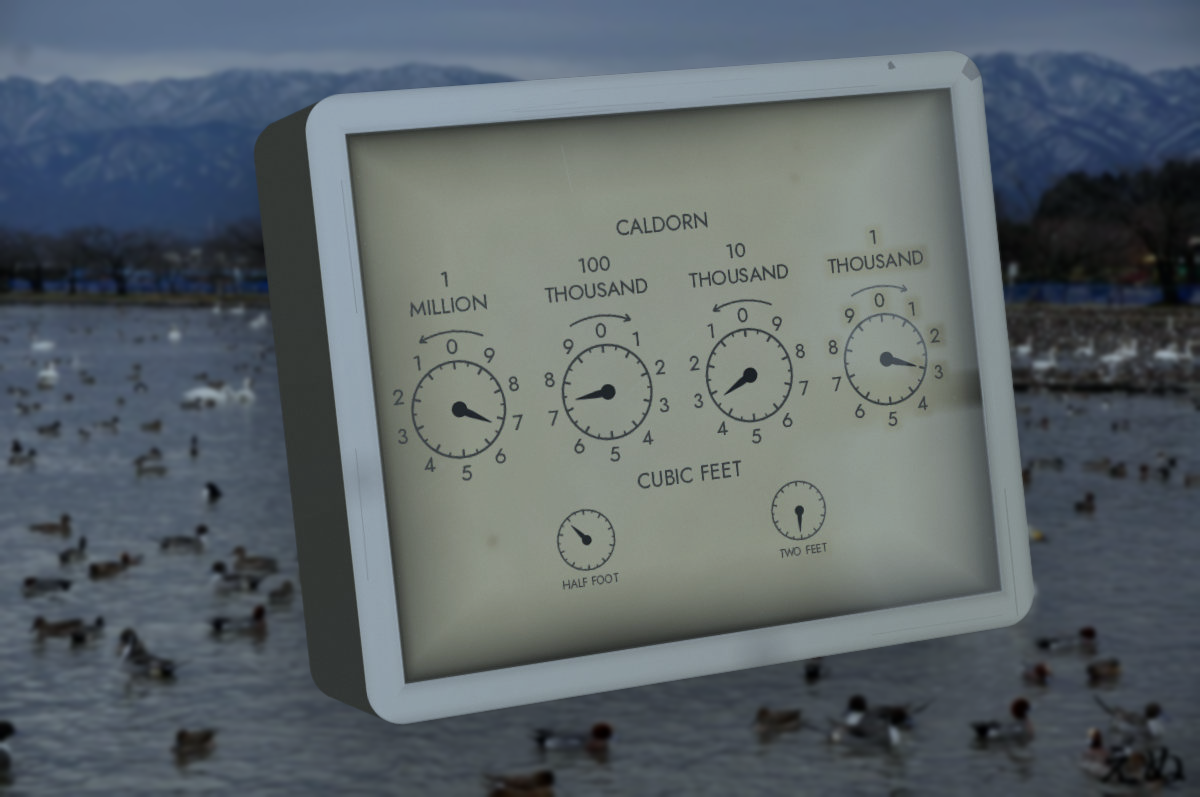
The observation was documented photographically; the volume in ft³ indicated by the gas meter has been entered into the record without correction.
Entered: 673300 ft³
